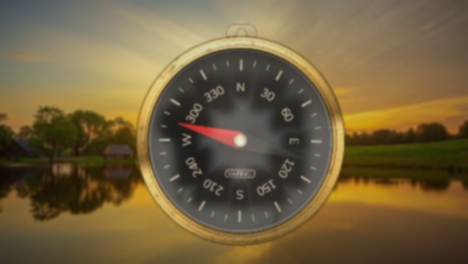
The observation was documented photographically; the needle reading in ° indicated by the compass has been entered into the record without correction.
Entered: 285 °
